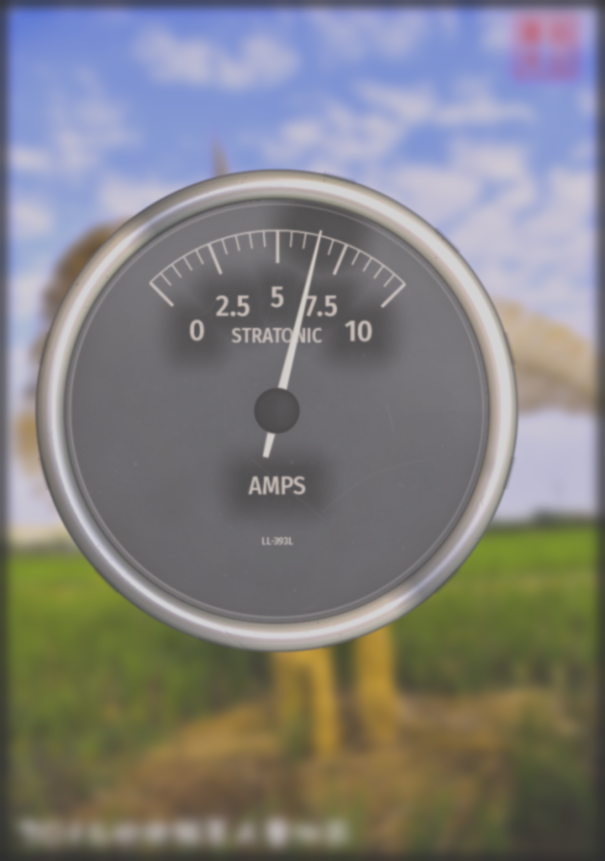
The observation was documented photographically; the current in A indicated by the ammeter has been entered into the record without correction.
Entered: 6.5 A
